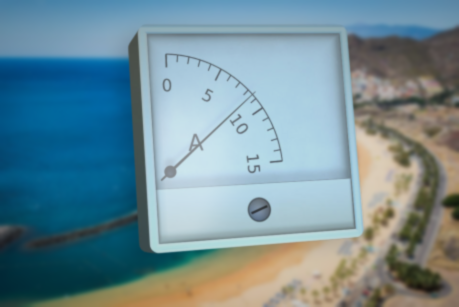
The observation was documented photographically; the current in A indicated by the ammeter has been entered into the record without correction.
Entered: 8.5 A
